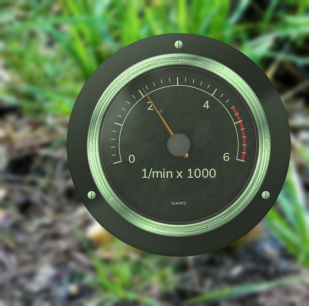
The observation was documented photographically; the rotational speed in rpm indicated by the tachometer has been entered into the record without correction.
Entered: 2100 rpm
